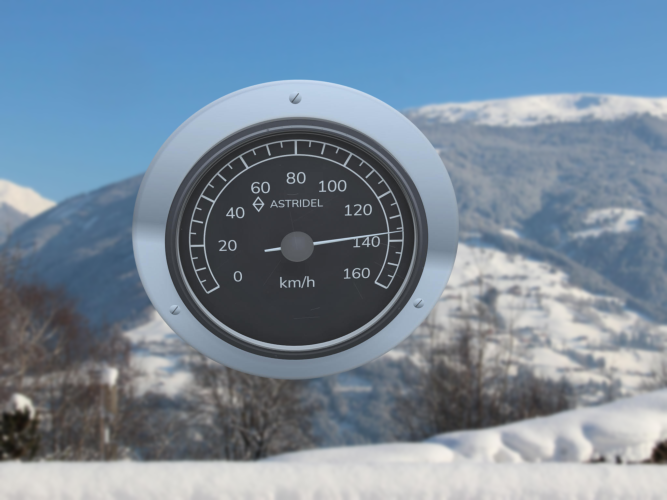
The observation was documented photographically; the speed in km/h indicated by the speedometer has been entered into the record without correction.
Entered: 135 km/h
